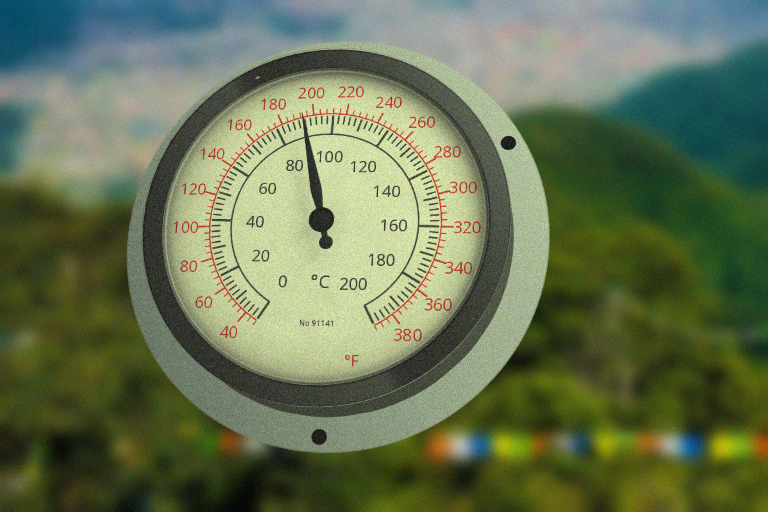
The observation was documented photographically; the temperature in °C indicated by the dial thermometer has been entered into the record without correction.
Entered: 90 °C
